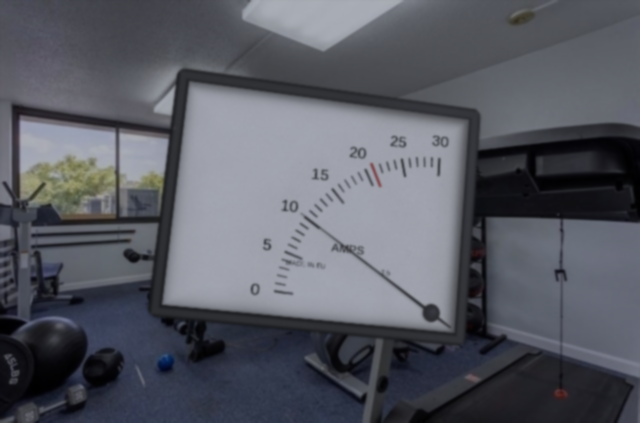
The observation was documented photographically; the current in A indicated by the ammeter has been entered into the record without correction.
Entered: 10 A
